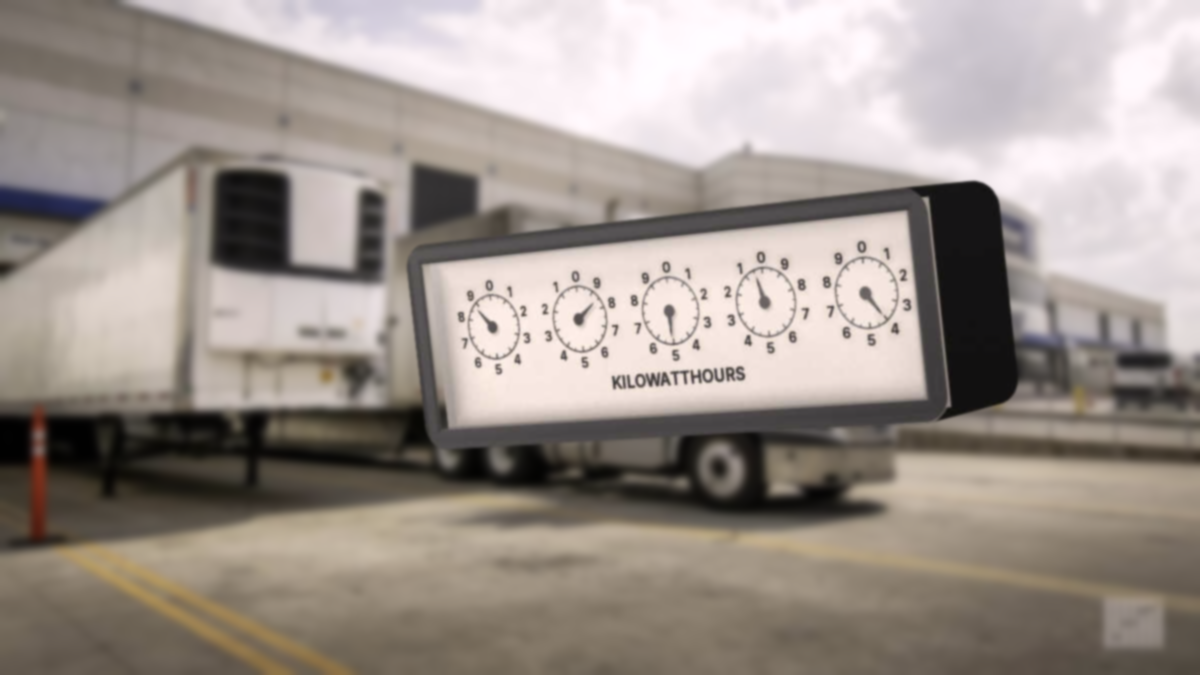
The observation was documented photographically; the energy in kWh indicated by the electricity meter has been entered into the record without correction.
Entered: 88504 kWh
